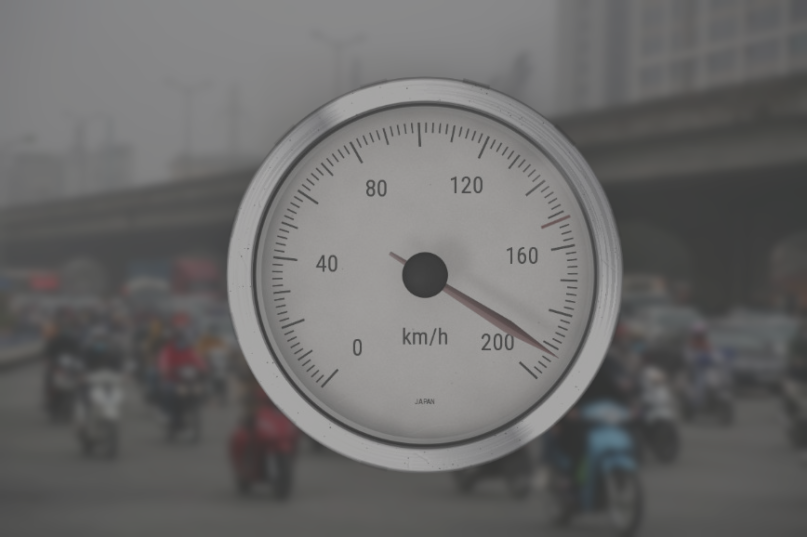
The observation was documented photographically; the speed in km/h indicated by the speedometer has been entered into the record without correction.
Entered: 192 km/h
